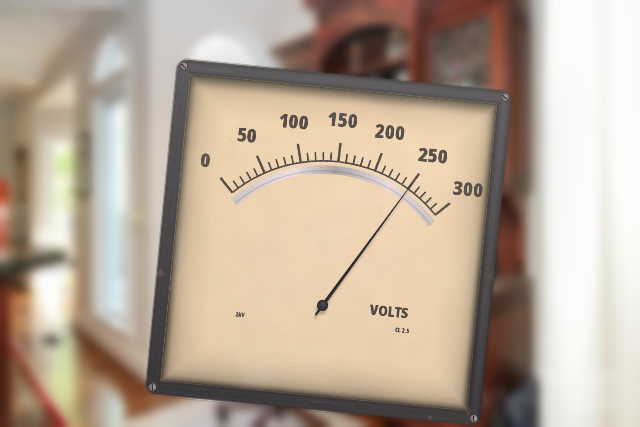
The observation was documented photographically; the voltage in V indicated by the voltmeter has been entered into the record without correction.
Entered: 250 V
